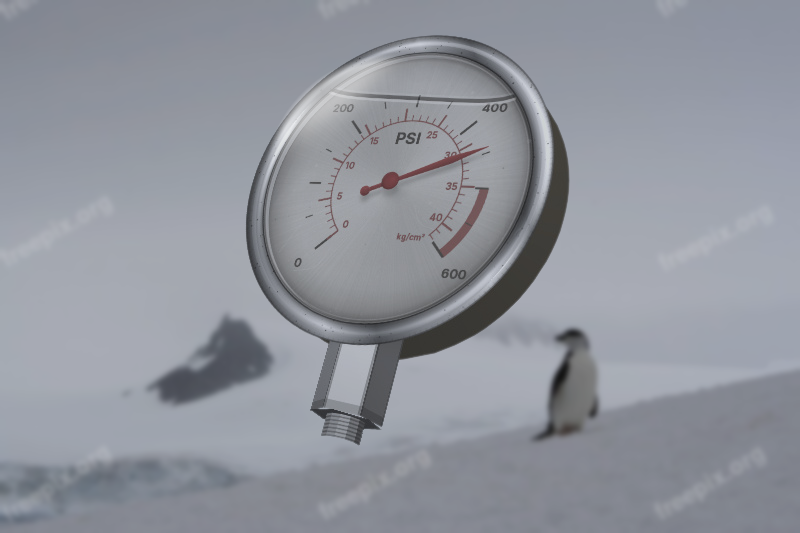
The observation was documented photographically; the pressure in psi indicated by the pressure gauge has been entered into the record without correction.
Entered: 450 psi
